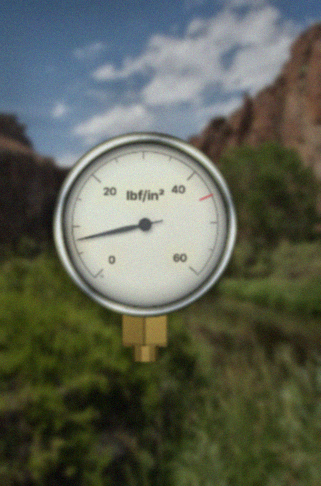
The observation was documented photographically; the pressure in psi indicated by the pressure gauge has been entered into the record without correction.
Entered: 7.5 psi
